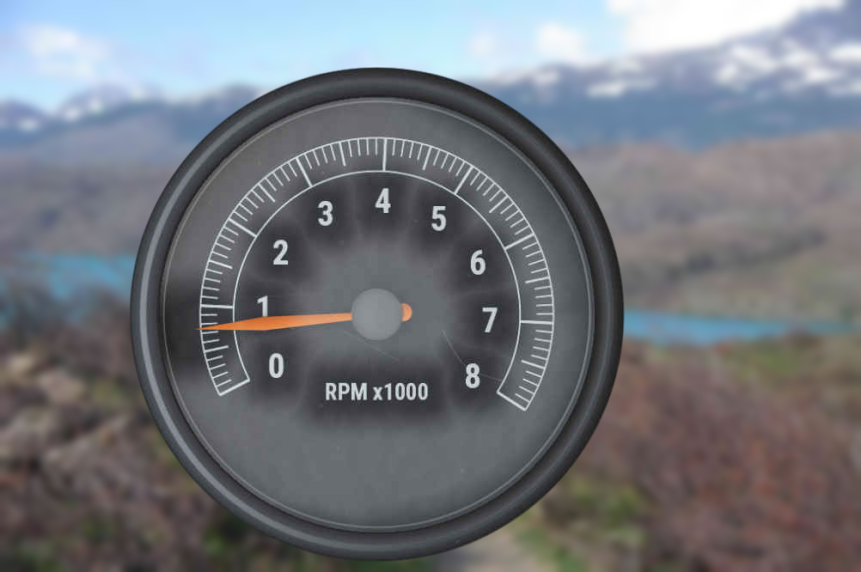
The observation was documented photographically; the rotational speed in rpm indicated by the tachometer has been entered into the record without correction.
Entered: 750 rpm
